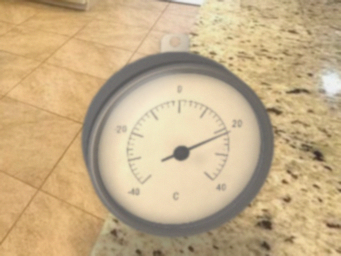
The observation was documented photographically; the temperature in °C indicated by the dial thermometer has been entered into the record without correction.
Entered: 20 °C
